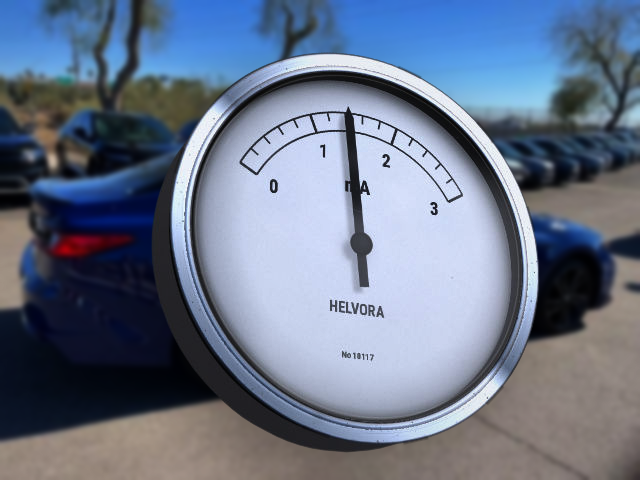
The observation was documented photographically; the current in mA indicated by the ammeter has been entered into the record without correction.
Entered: 1.4 mA
